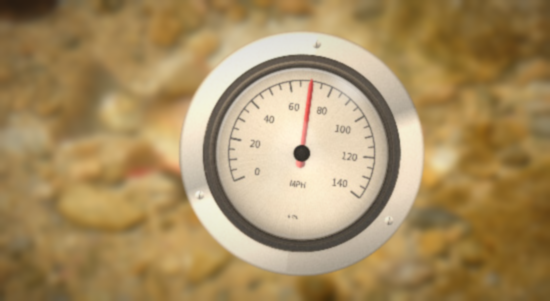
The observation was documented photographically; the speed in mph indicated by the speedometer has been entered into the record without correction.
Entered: 70 mph
